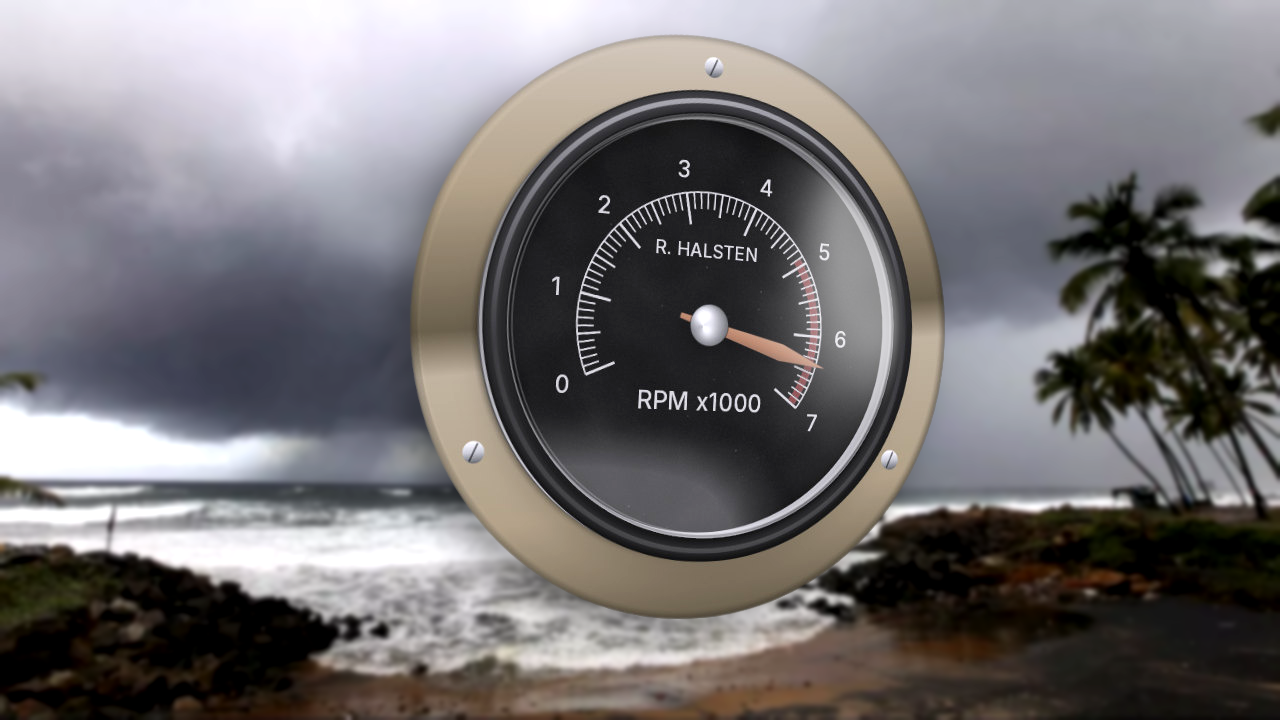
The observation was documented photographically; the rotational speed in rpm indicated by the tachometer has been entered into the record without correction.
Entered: 6400 rpm
